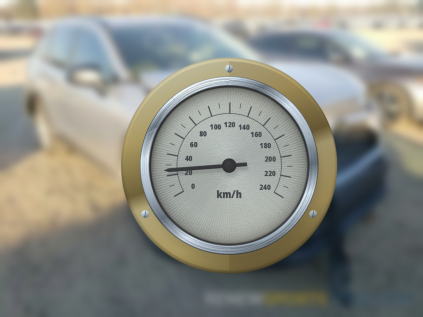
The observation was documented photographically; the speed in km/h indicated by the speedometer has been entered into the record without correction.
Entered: 25 km/h
